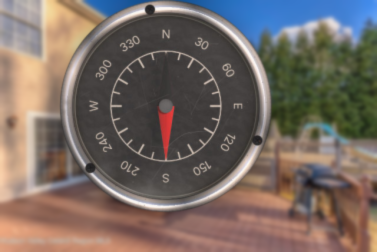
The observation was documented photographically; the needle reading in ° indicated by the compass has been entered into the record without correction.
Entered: 180 °
